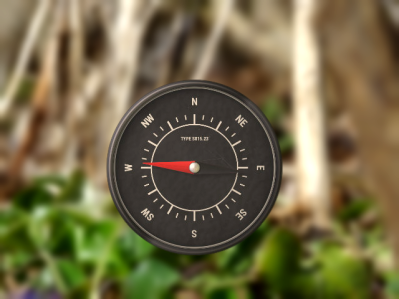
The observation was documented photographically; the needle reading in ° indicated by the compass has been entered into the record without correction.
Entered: 275 °
